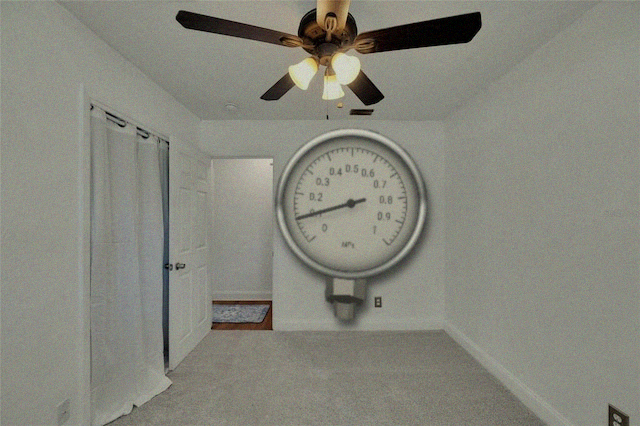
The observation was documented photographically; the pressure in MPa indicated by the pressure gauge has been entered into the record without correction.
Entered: 0.1 MPa
